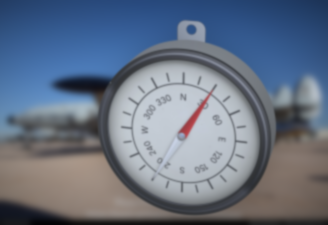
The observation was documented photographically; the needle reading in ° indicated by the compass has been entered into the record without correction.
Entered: 30 °
